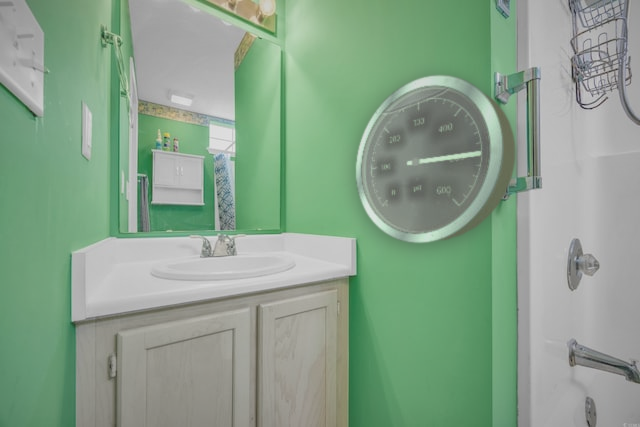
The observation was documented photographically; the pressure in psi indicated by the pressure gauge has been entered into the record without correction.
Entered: 500 psi
